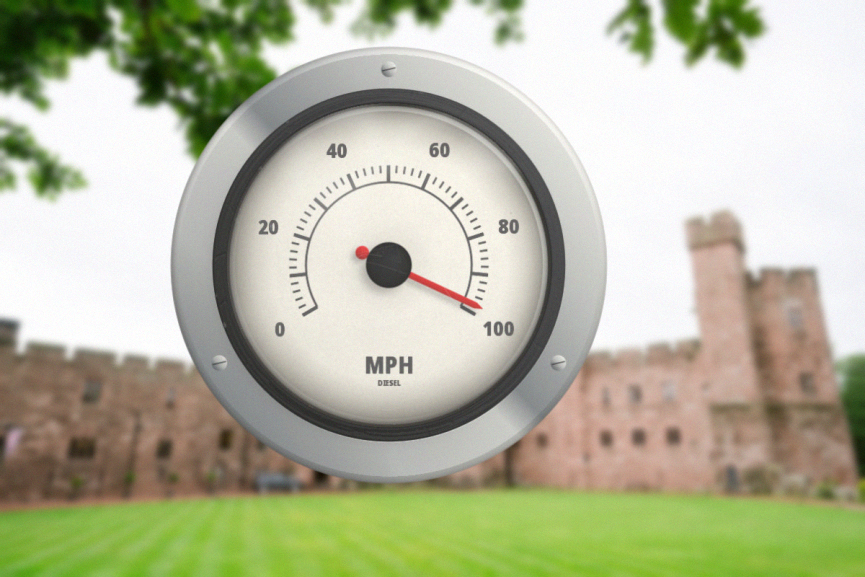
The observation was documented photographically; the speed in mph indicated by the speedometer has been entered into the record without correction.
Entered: 98 mph
